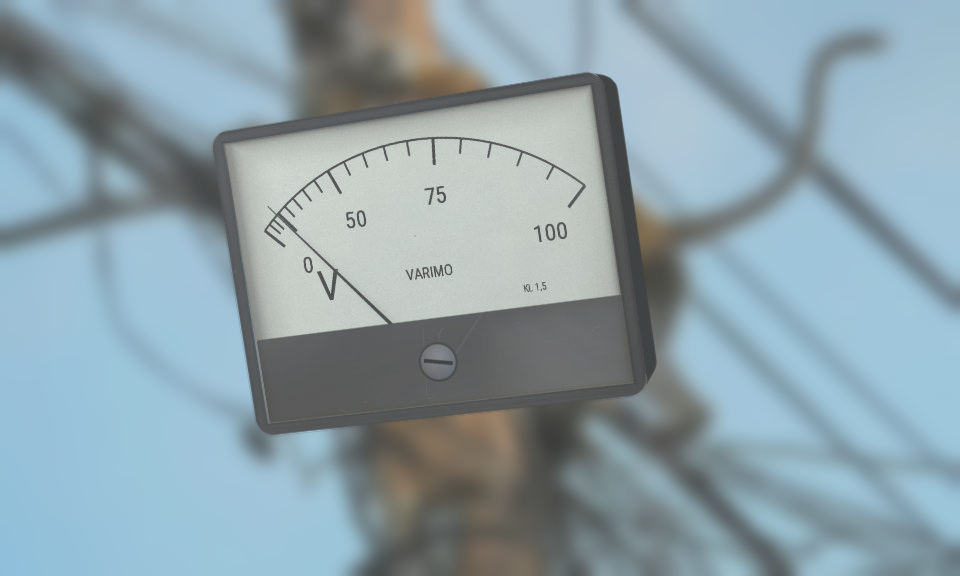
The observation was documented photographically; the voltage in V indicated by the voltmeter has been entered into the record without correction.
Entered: 25 V
